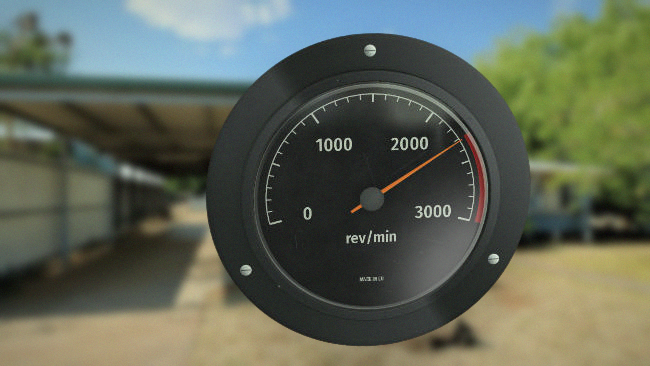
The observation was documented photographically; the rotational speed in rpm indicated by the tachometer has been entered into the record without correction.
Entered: 2300 rpm
